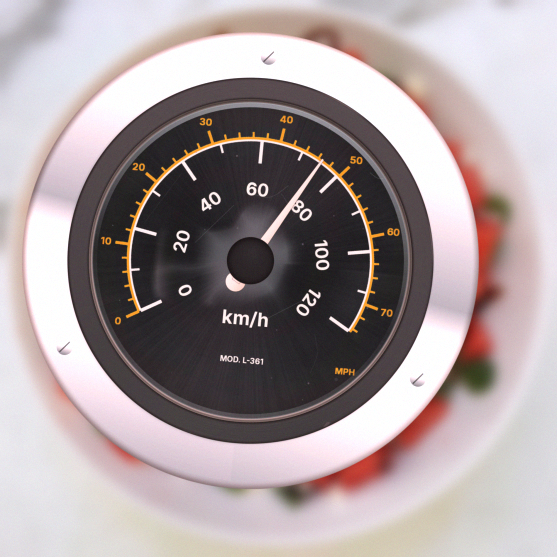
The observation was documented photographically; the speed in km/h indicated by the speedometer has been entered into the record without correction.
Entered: 75 km/h
